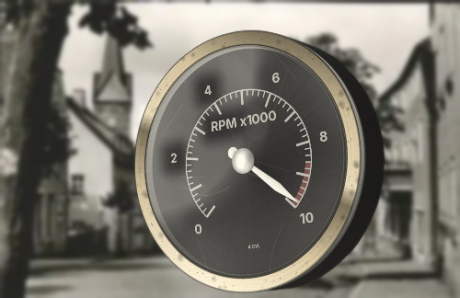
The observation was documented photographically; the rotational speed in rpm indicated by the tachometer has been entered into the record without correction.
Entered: 9800 rpm
